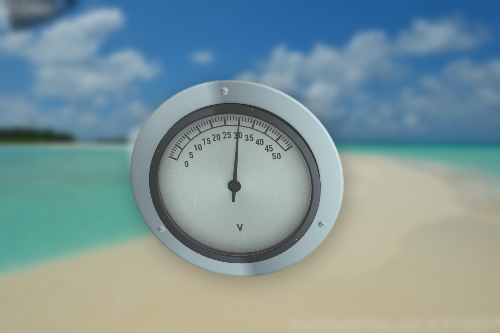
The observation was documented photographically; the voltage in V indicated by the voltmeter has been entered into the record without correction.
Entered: 30 V
